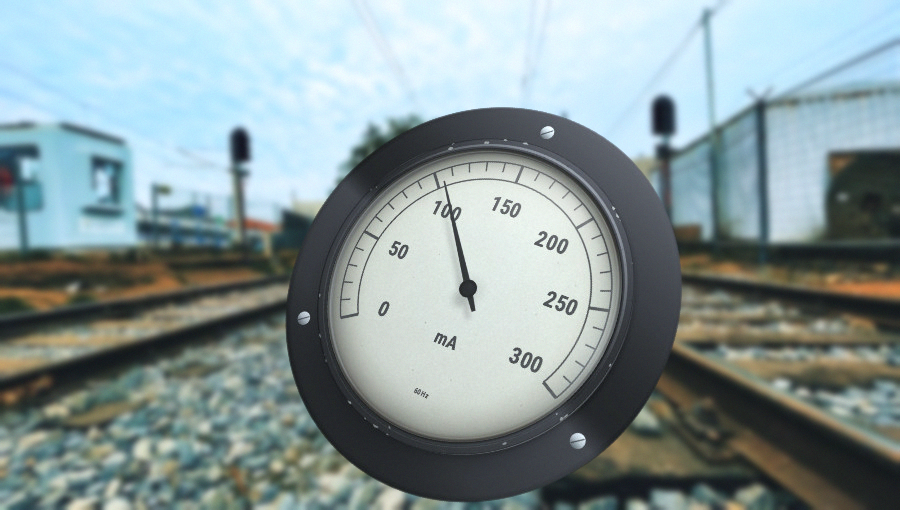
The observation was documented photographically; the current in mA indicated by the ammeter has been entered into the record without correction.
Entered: 105 mA
